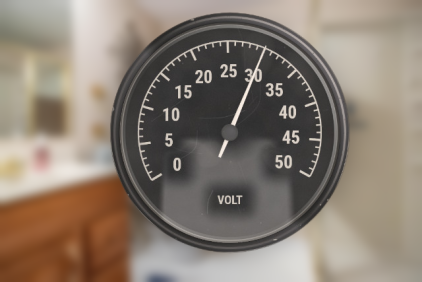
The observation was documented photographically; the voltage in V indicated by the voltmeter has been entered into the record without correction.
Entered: 30 V
